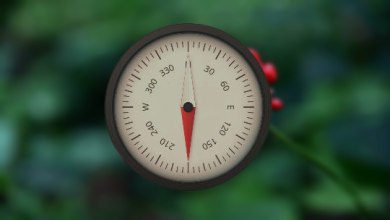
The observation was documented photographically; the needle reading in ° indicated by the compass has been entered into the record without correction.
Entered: 180 °
